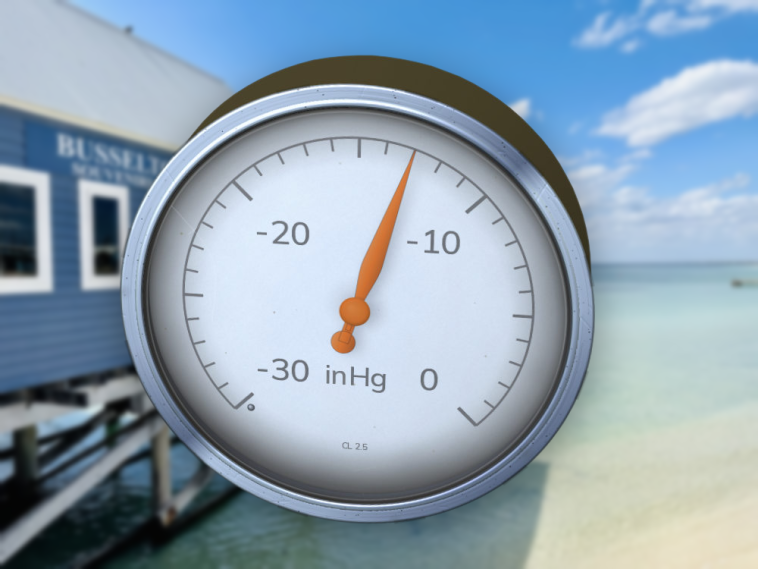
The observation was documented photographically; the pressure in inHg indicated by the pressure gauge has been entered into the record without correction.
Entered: -13 inHg
